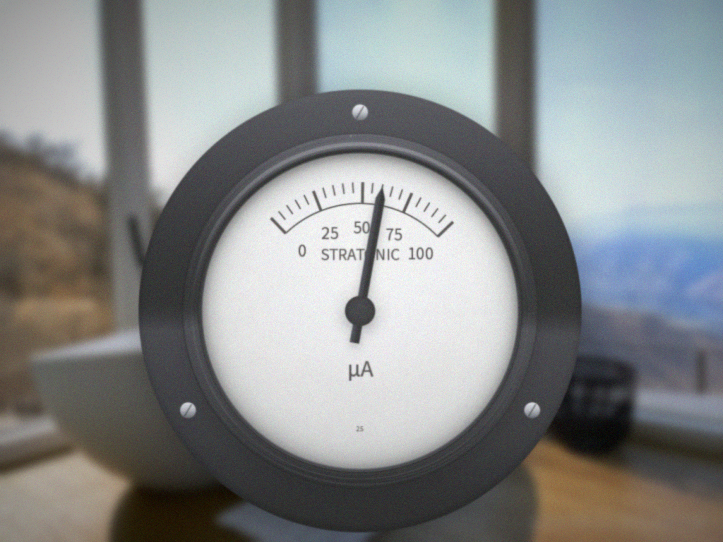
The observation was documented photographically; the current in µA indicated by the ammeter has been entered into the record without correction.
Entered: 60 µA
